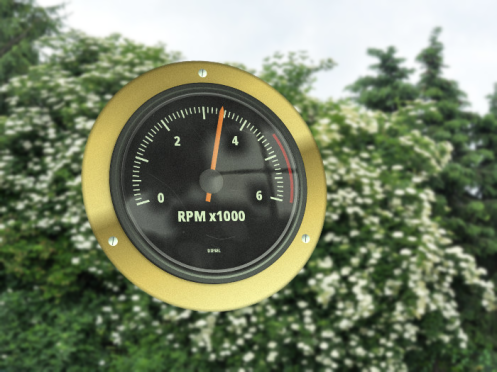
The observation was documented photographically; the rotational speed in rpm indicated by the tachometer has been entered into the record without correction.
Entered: 3400 rpm
